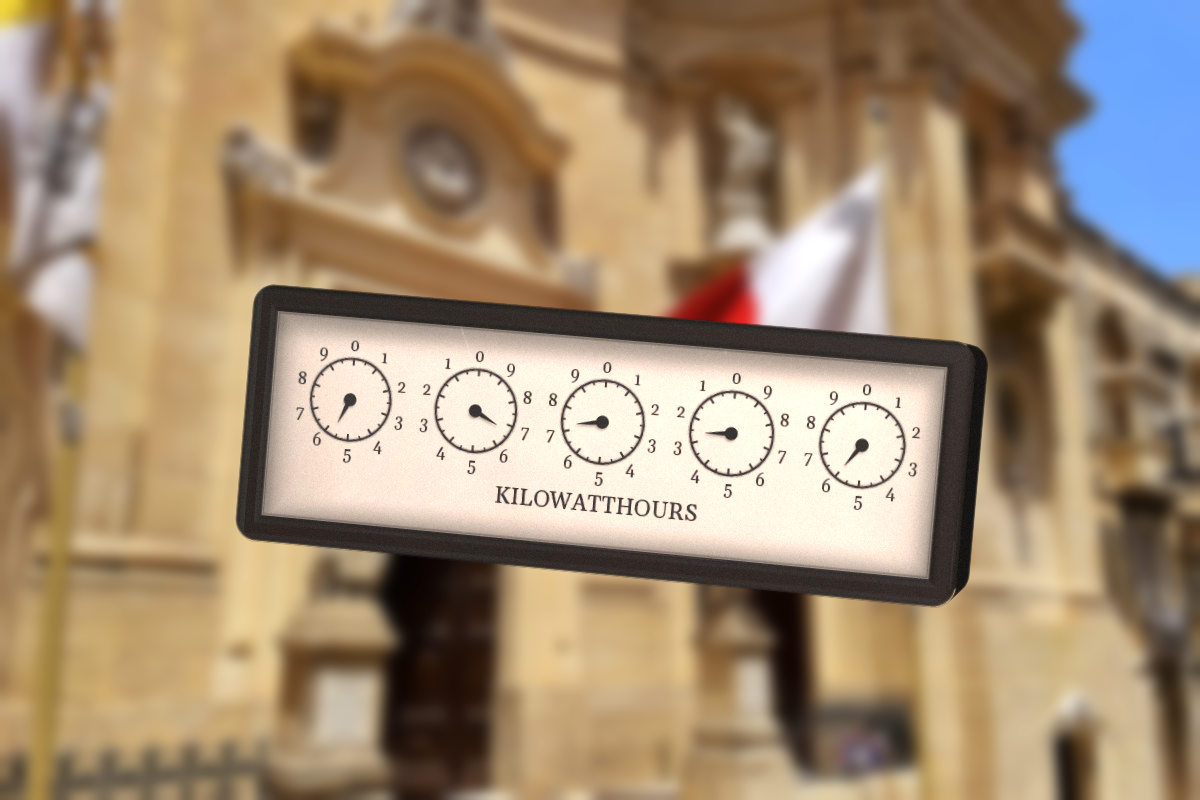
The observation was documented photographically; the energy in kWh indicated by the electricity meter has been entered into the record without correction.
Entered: 56726 kWh
